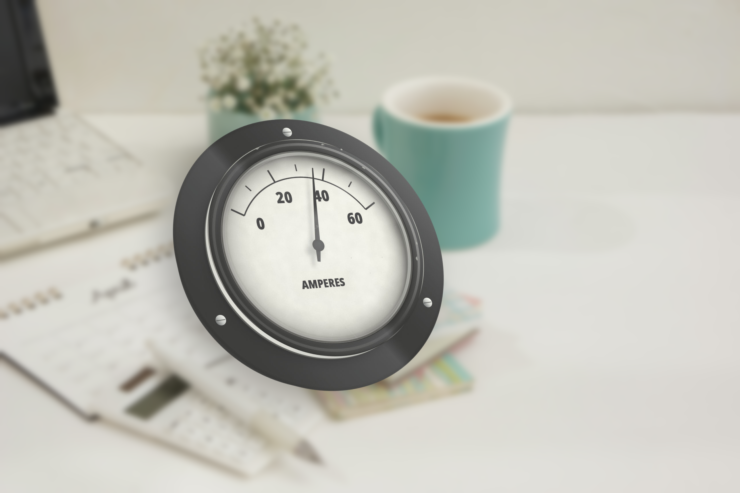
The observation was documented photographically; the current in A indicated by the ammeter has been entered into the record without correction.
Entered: 35 A
